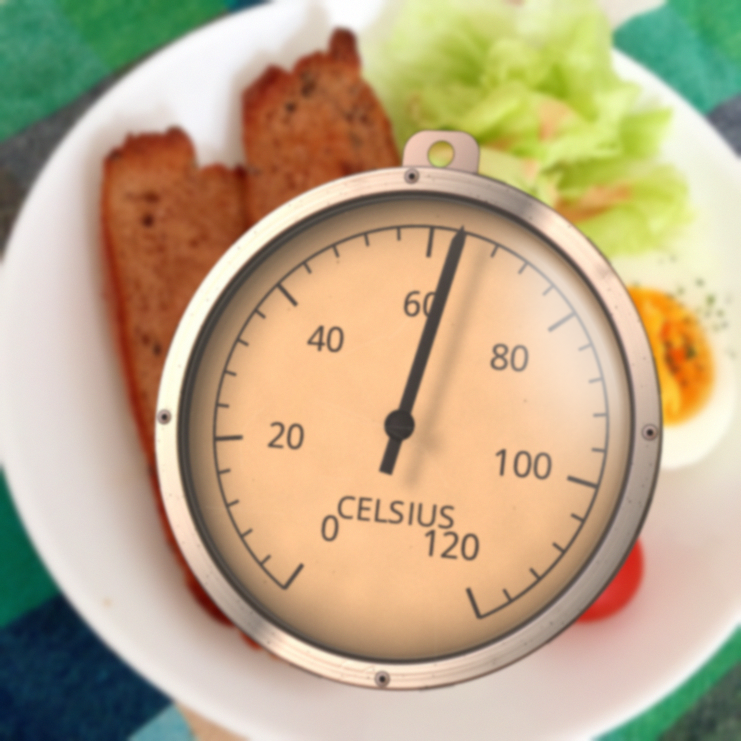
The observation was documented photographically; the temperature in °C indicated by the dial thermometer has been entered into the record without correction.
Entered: 64 °C
